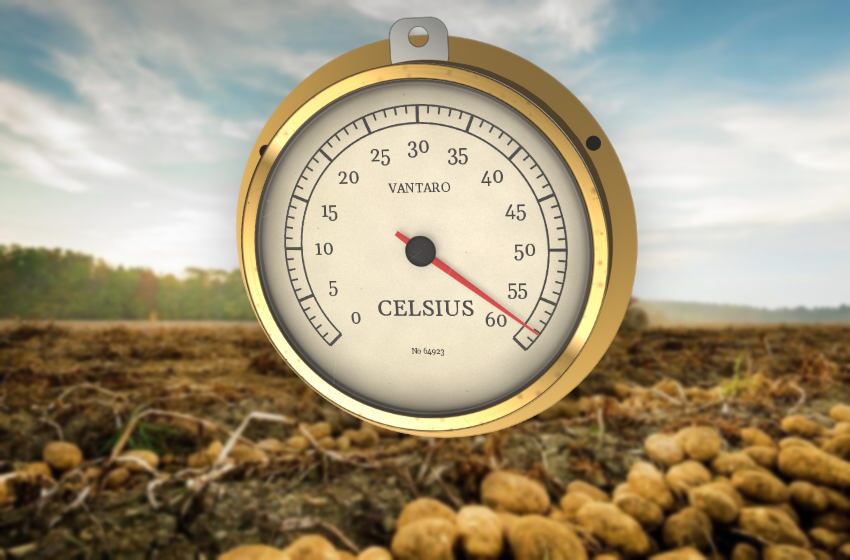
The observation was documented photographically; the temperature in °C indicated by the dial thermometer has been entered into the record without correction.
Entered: 58 °C
